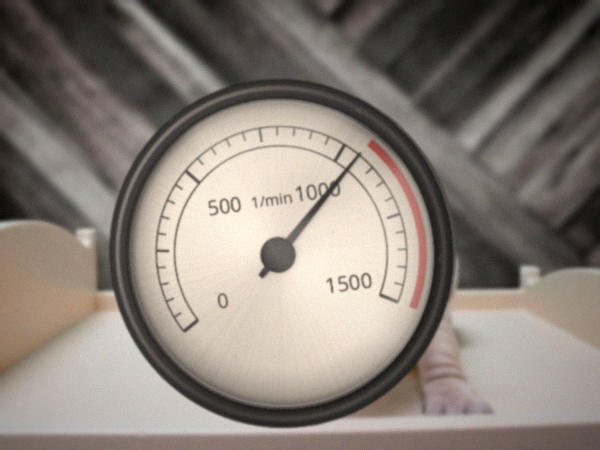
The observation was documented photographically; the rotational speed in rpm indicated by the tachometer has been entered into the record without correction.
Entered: 1050 rpm
